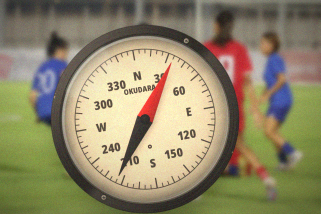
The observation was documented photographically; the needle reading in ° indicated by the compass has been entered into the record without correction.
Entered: 35 °
